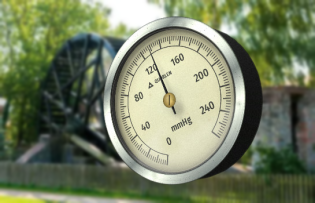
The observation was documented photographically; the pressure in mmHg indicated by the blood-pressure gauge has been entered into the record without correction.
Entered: 130 mmHg
